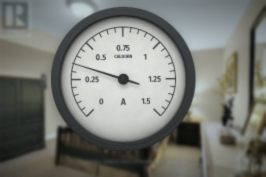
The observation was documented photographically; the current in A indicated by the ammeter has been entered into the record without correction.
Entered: 0.35 A
